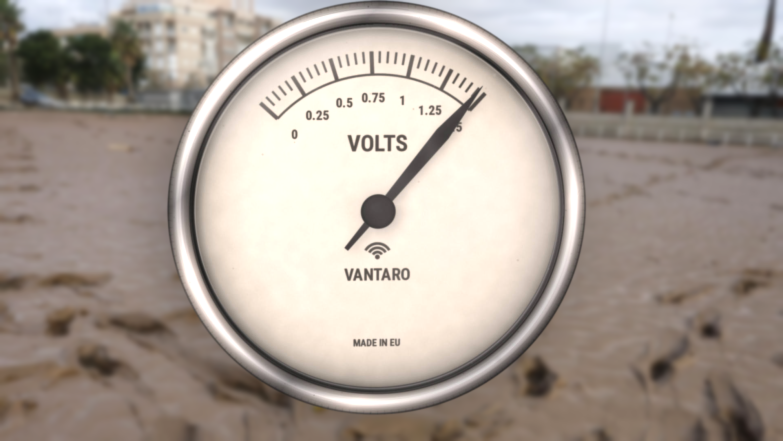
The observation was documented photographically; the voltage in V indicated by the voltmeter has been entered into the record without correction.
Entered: 1.45 V
